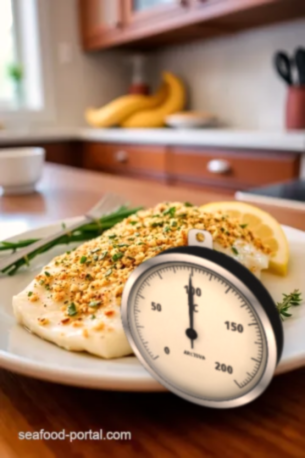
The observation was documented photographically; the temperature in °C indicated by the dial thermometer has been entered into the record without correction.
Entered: 100 °C
